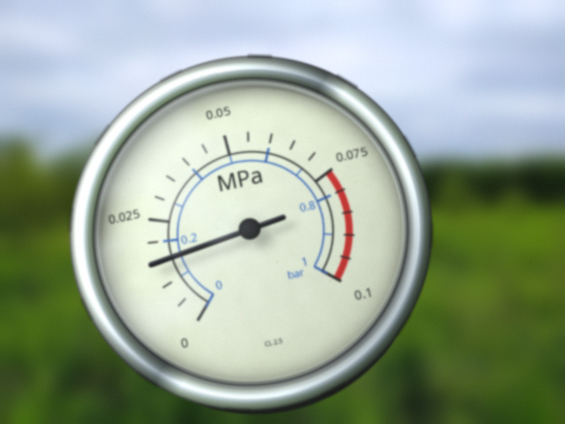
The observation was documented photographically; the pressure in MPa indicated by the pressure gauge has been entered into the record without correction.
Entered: 0.015 MPa
